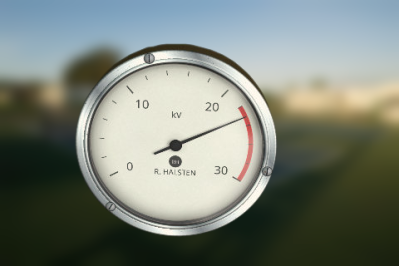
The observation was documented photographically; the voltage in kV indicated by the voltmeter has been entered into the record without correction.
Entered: 23 kV
